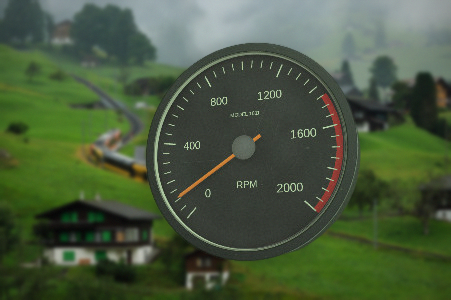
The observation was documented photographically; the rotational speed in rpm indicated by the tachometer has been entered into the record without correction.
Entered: 100 rpm
